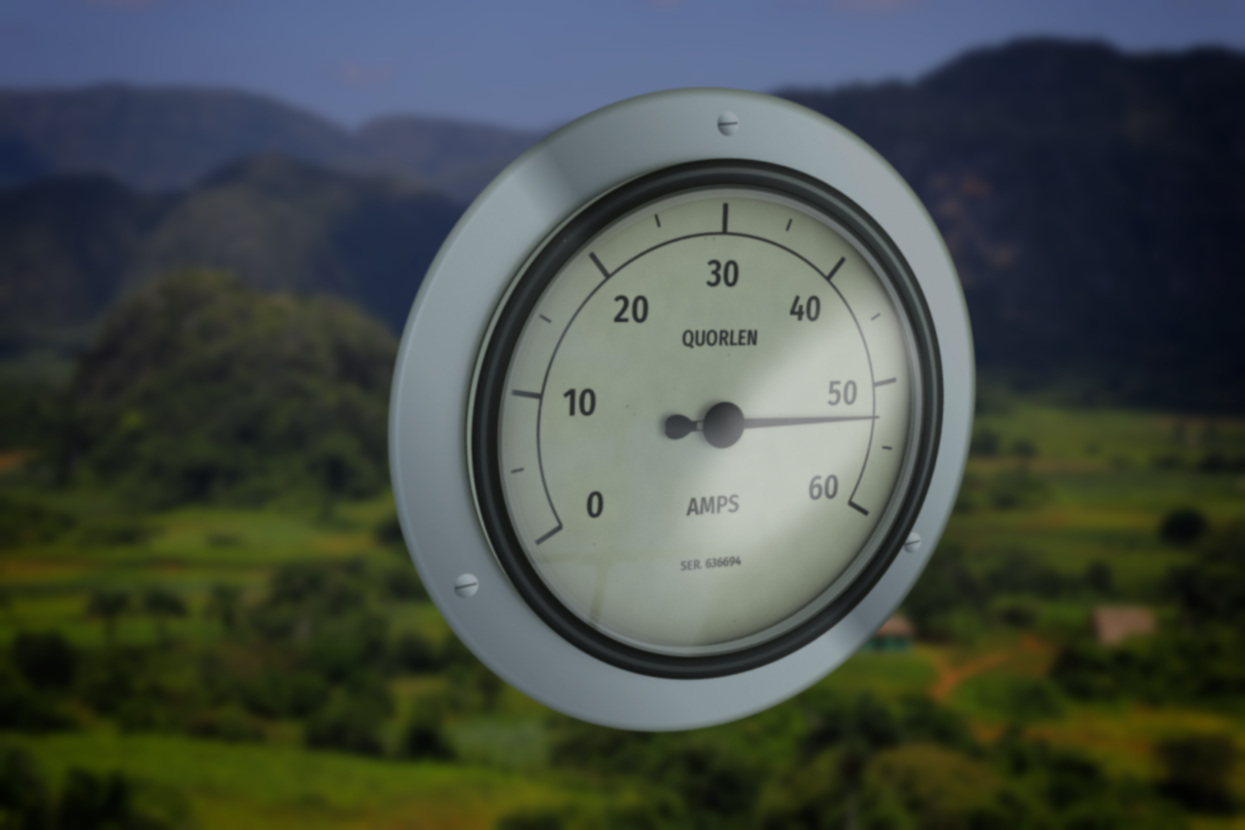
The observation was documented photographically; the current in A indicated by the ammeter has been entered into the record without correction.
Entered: 52.5 A
